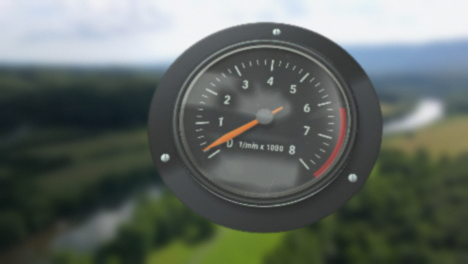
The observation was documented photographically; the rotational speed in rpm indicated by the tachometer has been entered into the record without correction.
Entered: 200 rpm
